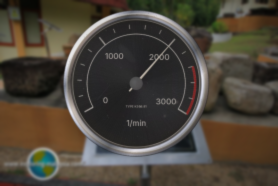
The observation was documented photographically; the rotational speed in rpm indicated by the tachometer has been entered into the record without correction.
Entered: 2000 rpm
